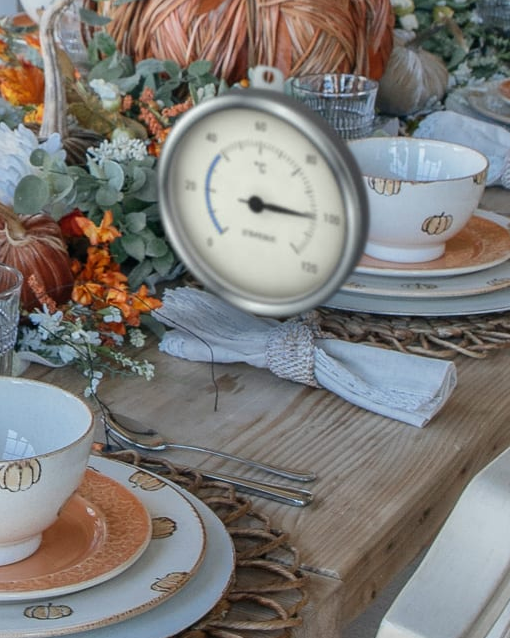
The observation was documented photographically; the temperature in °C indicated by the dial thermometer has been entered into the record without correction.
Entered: 100 °C
